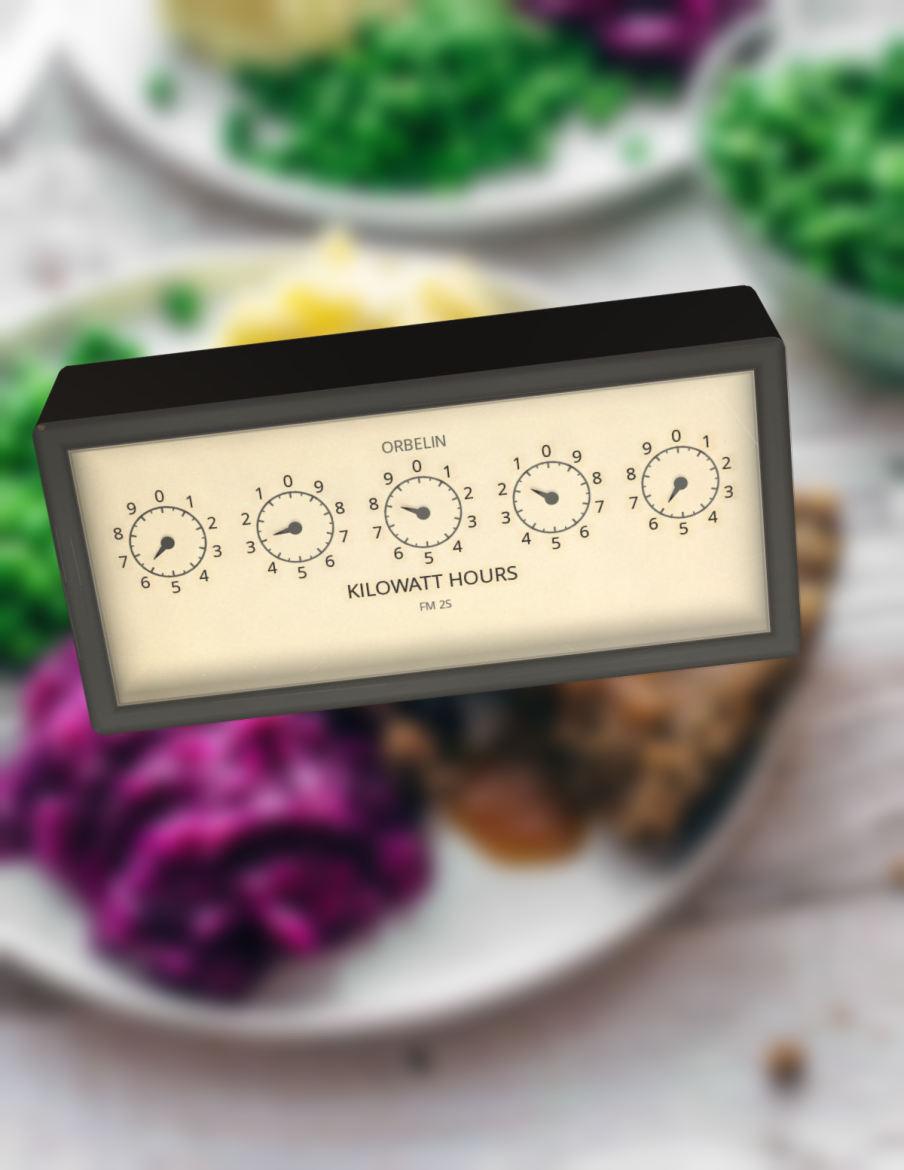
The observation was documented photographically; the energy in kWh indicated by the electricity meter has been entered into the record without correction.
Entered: 62816 kWh
